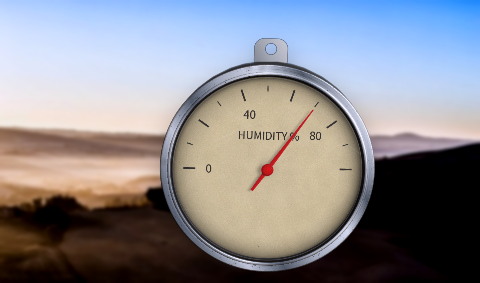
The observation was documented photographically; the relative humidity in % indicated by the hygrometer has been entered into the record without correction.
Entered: 70 %
